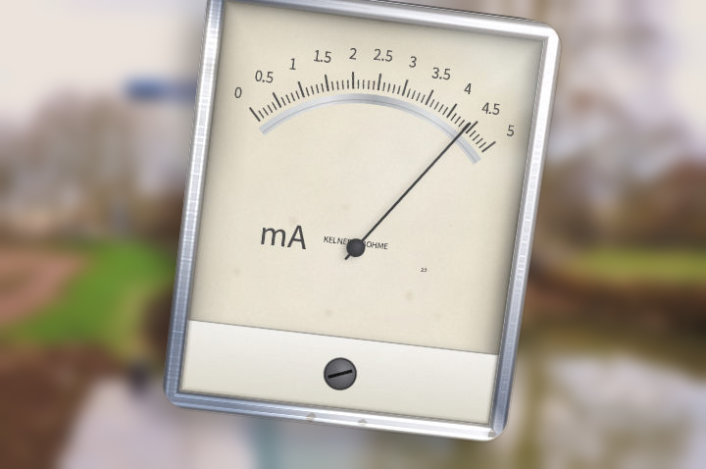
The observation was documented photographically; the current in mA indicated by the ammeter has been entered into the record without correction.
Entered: 4.4 mA
